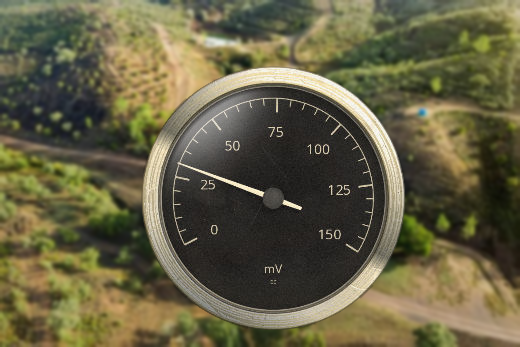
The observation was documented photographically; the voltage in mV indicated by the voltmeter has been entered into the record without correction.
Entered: 30 mV
